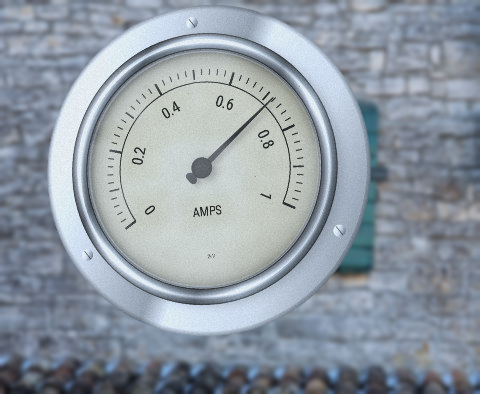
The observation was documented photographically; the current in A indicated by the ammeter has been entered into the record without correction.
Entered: 0.72 A
